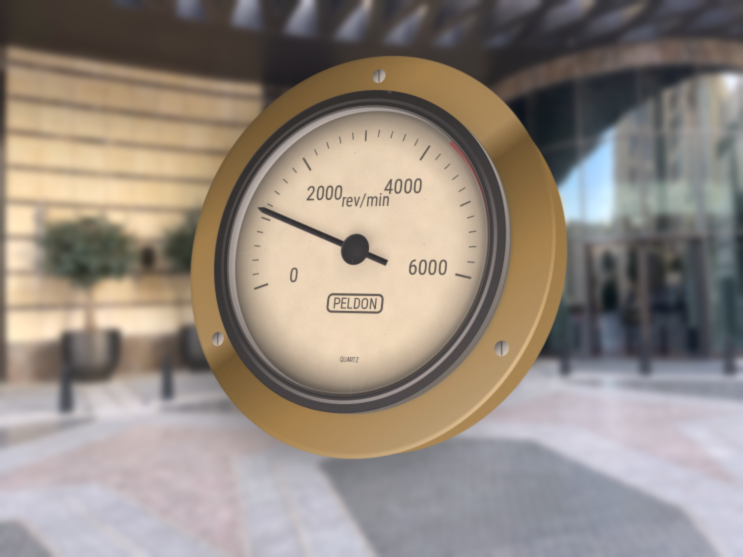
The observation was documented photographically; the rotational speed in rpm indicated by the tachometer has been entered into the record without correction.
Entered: 1100 rpm
